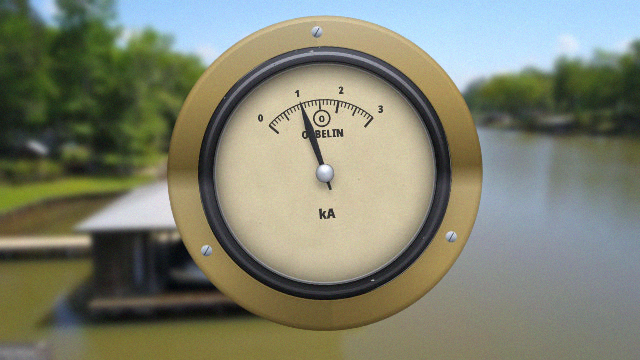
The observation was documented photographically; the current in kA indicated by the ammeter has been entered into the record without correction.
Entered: 1 kA
